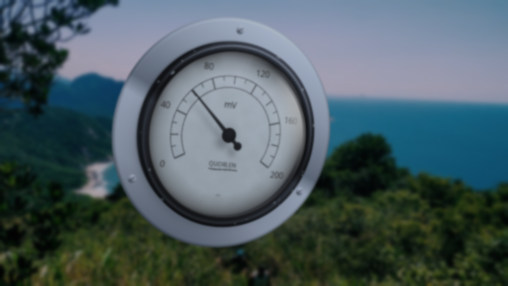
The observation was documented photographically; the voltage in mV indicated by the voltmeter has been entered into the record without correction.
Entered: 60 mV
